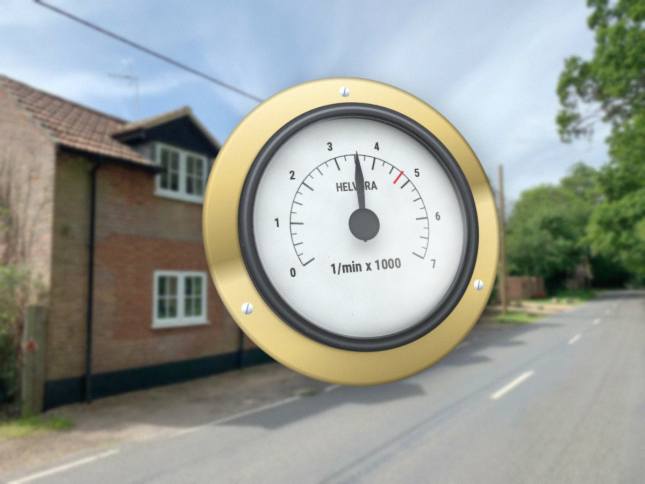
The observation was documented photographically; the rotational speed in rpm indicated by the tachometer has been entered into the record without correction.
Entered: 3500 rpm
